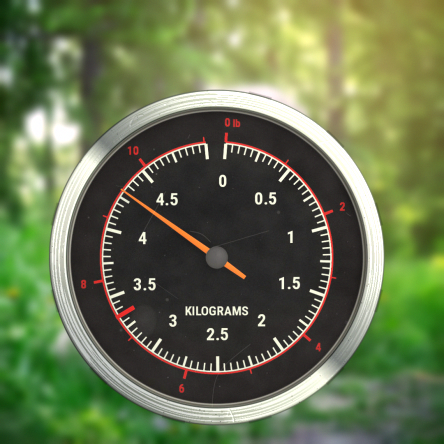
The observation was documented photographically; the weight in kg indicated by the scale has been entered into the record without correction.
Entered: 4.3 kg
